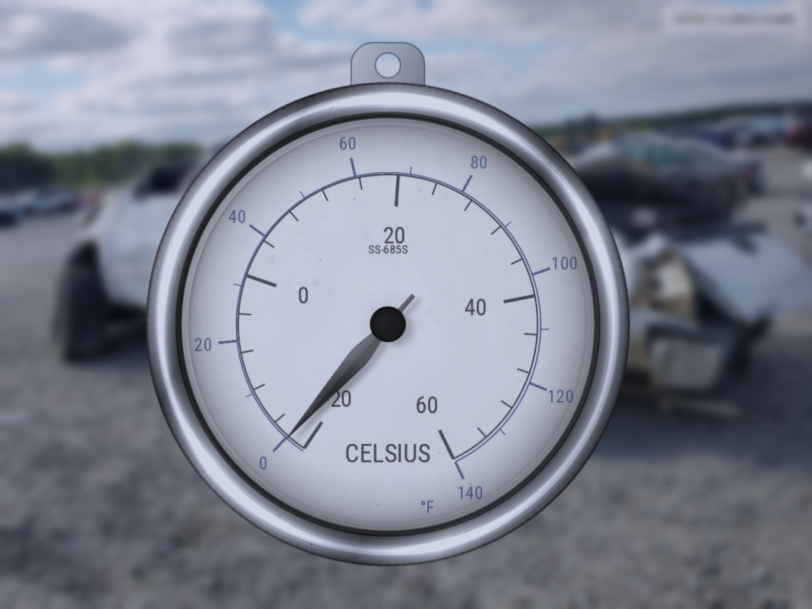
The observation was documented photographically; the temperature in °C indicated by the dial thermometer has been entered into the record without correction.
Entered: -18 °C
